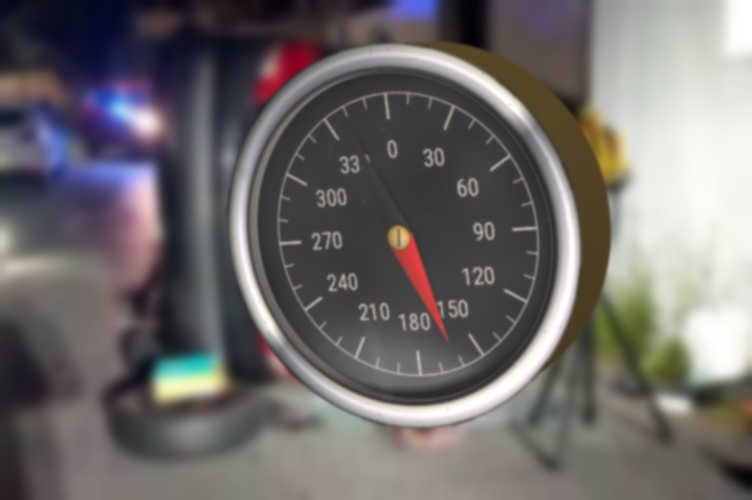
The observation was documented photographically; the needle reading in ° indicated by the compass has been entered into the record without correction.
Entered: 160 °
